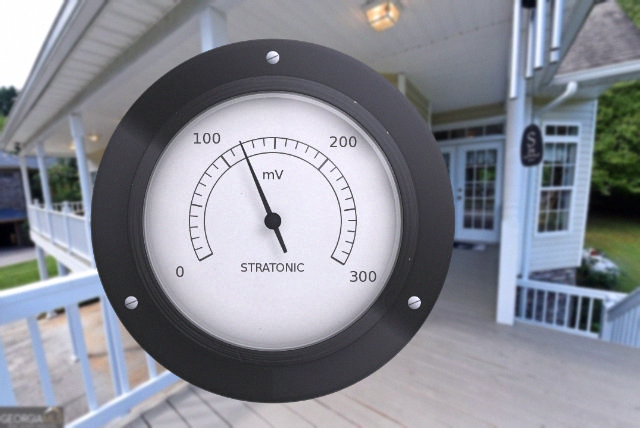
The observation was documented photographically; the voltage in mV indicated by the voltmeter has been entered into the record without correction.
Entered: 120 mV
